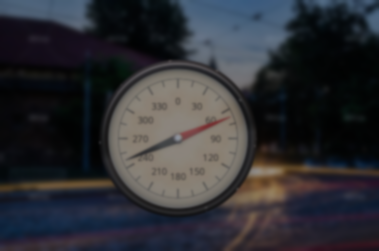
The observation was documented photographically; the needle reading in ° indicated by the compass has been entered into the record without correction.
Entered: 67.5 °
